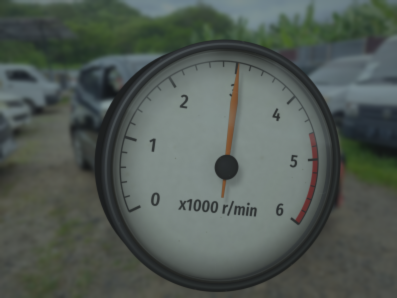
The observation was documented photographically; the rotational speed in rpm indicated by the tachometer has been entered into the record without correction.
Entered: 3000 rpm
